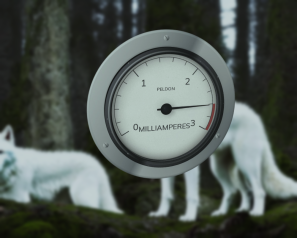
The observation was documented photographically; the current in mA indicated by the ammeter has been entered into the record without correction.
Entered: 2.6 mA
